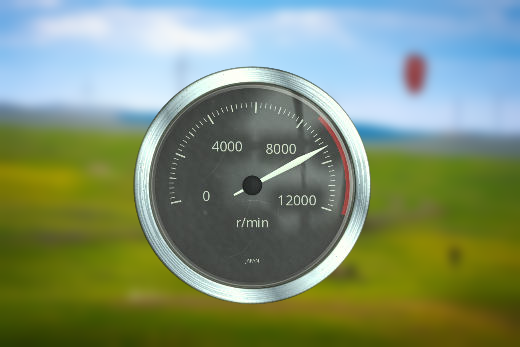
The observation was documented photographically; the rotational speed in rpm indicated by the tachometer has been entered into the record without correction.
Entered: 9400 rpm
